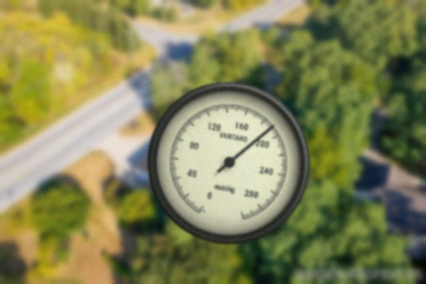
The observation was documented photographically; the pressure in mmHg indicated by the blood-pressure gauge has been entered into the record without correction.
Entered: 190 mmHg
